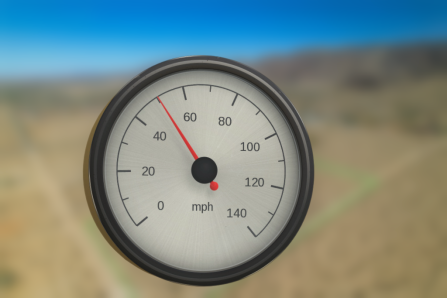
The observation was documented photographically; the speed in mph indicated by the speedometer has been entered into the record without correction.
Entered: 50 mph
